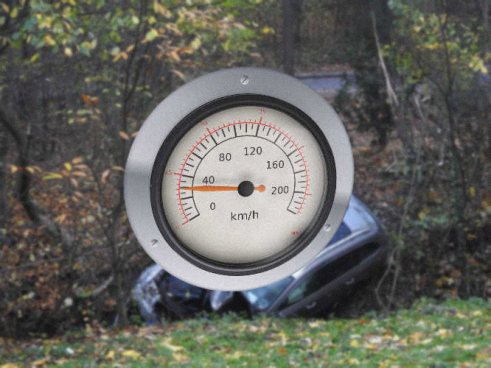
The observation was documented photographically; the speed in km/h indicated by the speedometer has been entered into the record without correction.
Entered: 30 km/h
